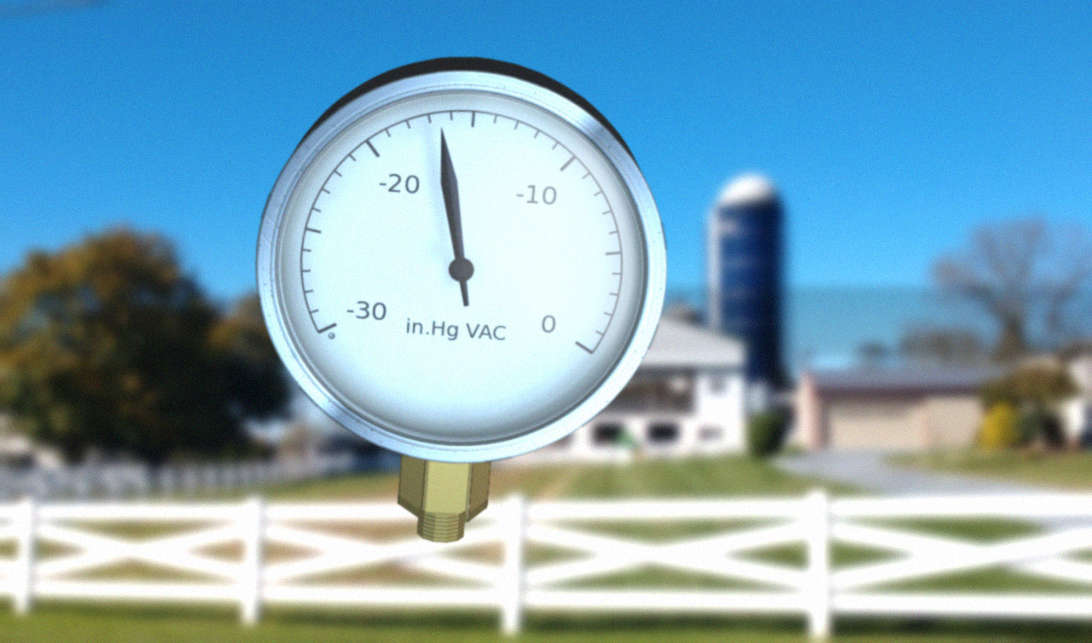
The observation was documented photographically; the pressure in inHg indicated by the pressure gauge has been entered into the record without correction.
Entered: -16.5 inHg
